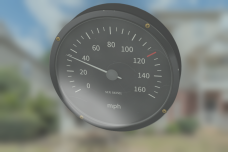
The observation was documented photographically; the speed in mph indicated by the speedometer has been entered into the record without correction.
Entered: 35 mph
